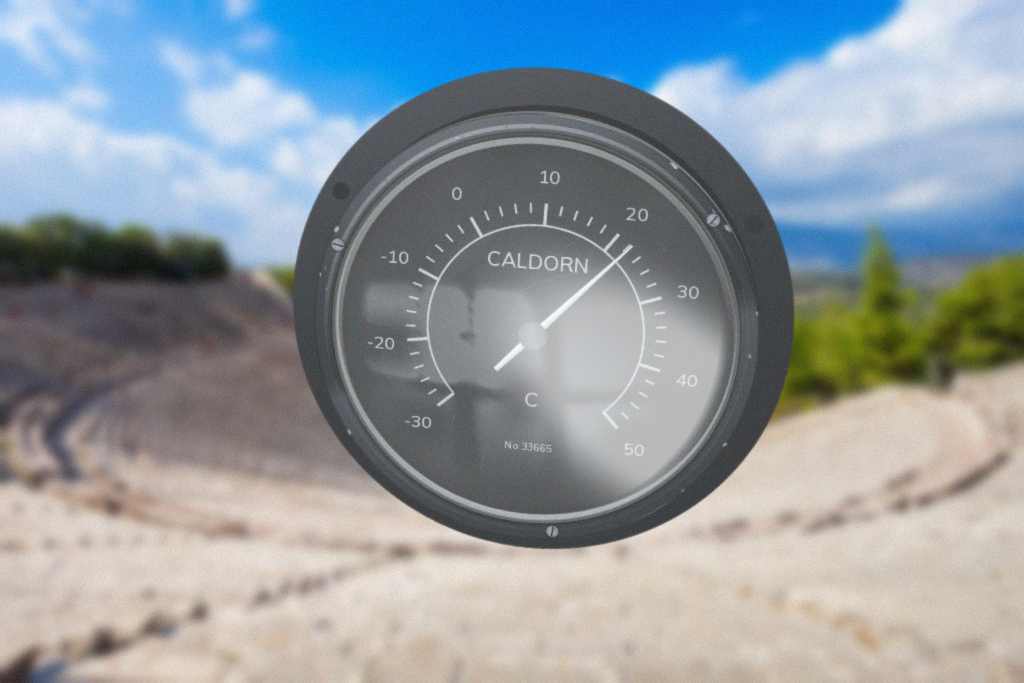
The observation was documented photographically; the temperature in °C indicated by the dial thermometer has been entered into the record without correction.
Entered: 22 °C
